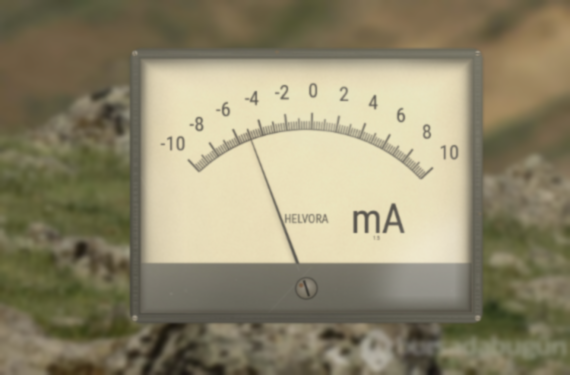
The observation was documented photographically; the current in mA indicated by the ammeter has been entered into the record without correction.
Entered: -5 mA
